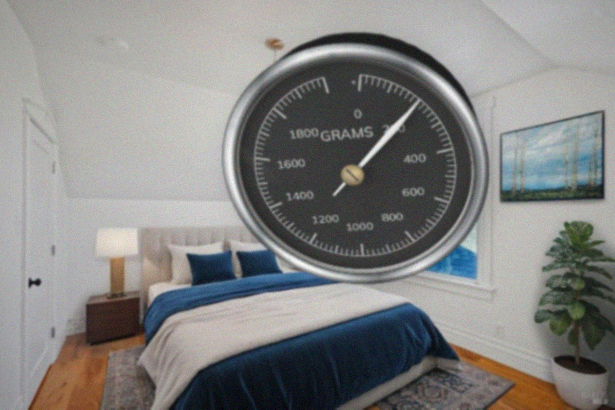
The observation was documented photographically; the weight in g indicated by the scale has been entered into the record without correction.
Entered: 200 g
